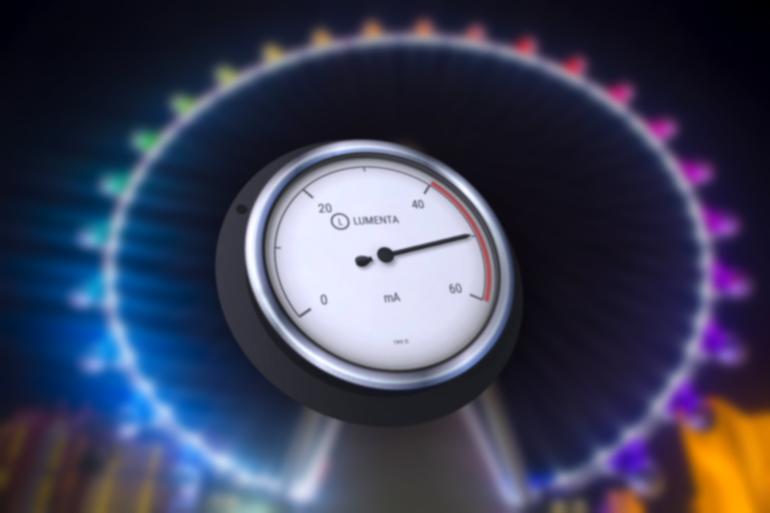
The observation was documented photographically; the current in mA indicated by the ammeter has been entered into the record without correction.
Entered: 50 mA
